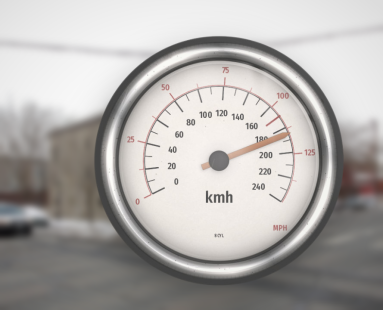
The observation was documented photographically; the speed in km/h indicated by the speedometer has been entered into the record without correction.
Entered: 185 km/h
